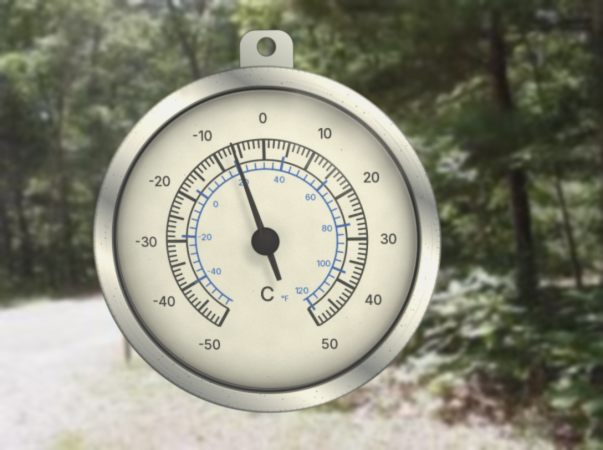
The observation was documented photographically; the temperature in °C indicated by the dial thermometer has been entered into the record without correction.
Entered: -6 °C
